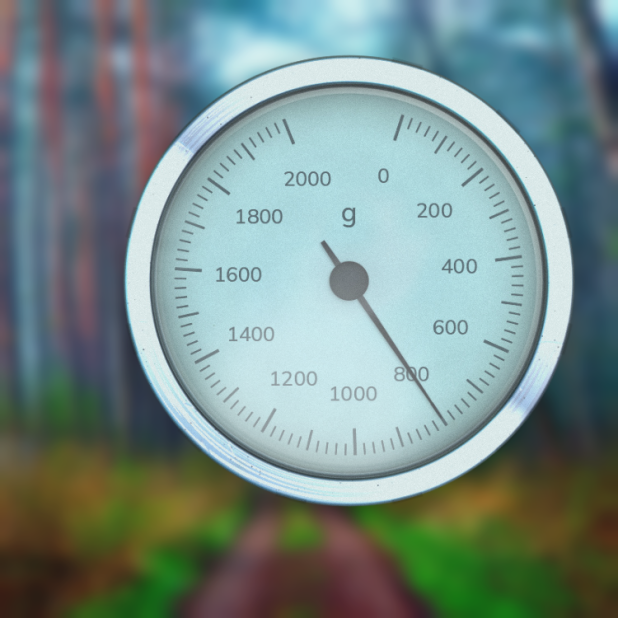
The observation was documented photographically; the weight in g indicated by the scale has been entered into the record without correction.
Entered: 800 g
